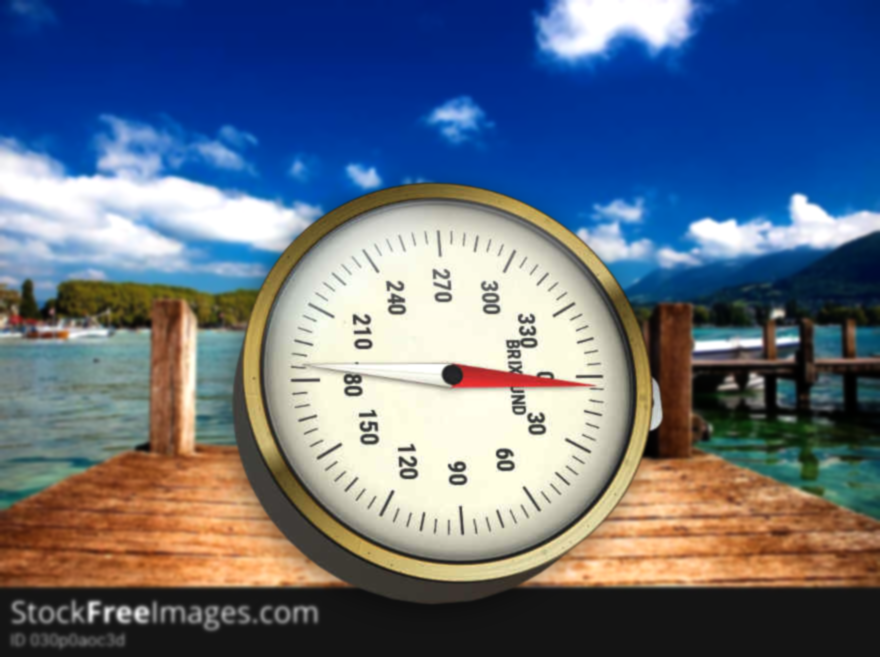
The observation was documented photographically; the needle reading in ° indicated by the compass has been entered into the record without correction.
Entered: 5 °
